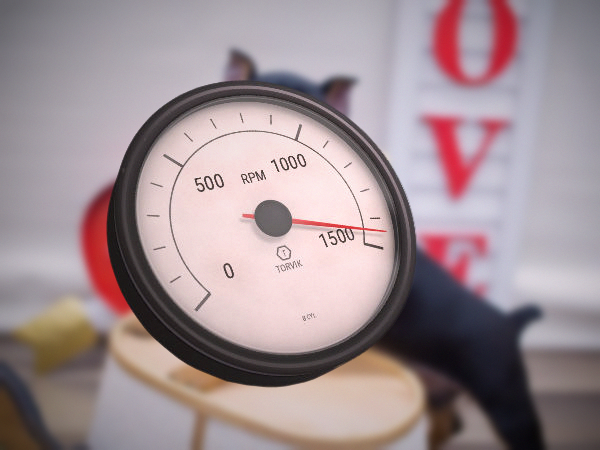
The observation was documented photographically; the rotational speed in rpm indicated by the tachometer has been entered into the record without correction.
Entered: 1450 rpm
